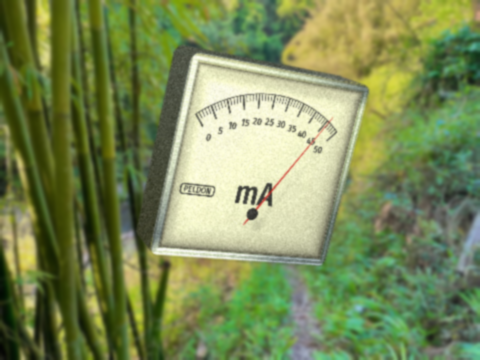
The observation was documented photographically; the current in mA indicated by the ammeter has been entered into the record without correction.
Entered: 45 mA
